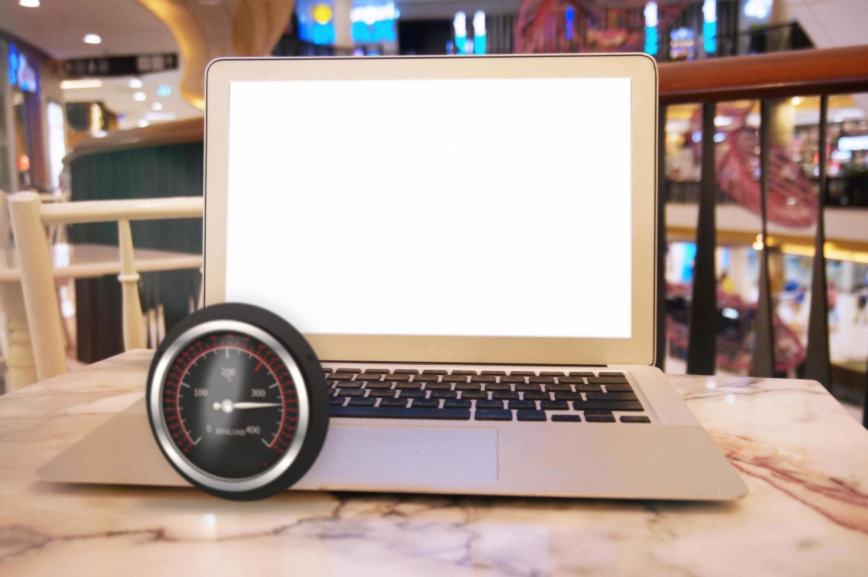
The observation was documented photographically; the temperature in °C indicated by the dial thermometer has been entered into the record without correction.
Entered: 330 °C
